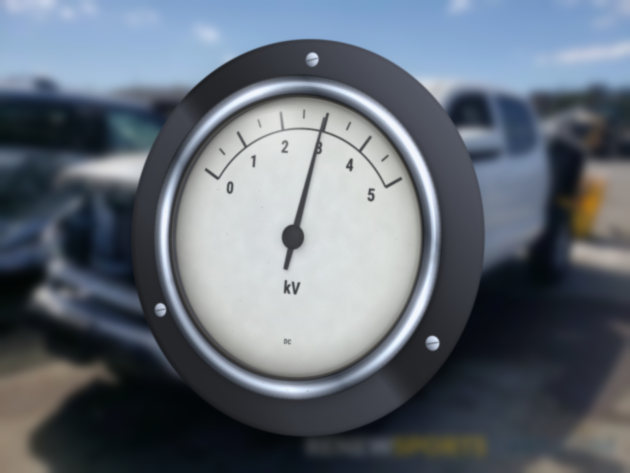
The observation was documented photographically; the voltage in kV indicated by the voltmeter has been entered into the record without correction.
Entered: 3 kV
